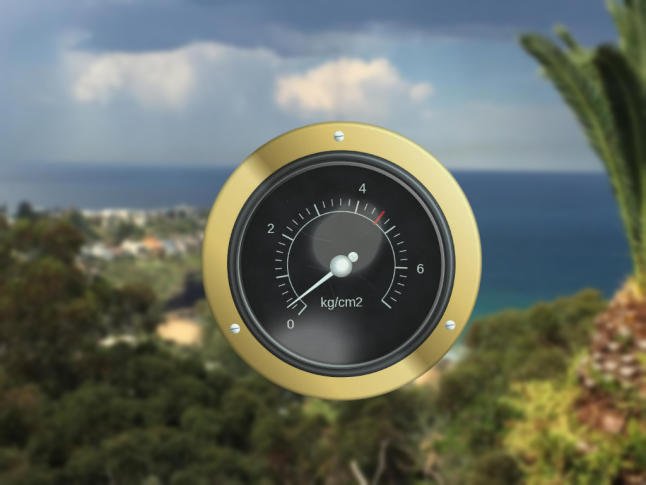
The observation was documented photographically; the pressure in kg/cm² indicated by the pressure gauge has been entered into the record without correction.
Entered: 0.3 kg/cm²
